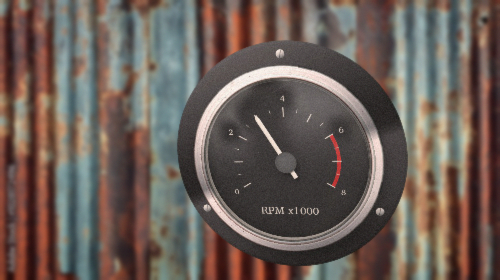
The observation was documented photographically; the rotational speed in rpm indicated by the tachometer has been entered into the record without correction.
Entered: 3000 rpm
